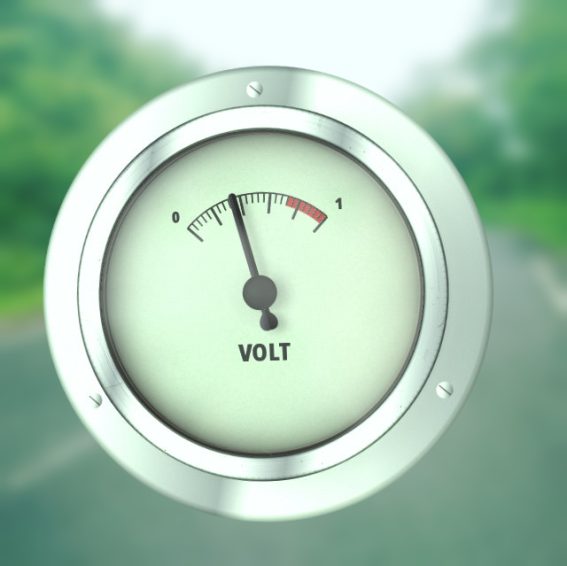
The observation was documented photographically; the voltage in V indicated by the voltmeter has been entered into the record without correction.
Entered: 0.36 V
